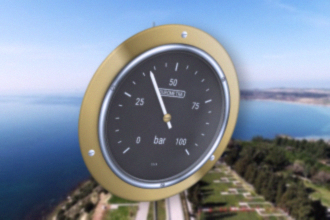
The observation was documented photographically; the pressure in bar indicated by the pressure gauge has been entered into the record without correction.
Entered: 37.5 bar
